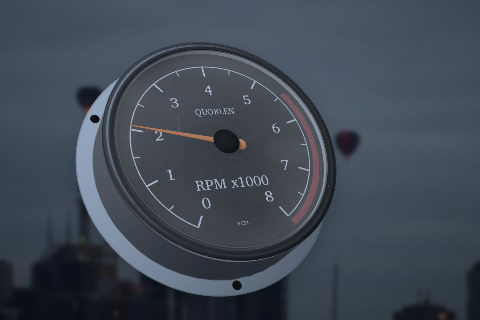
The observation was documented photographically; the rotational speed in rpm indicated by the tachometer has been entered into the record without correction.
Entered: 2000 rpm
